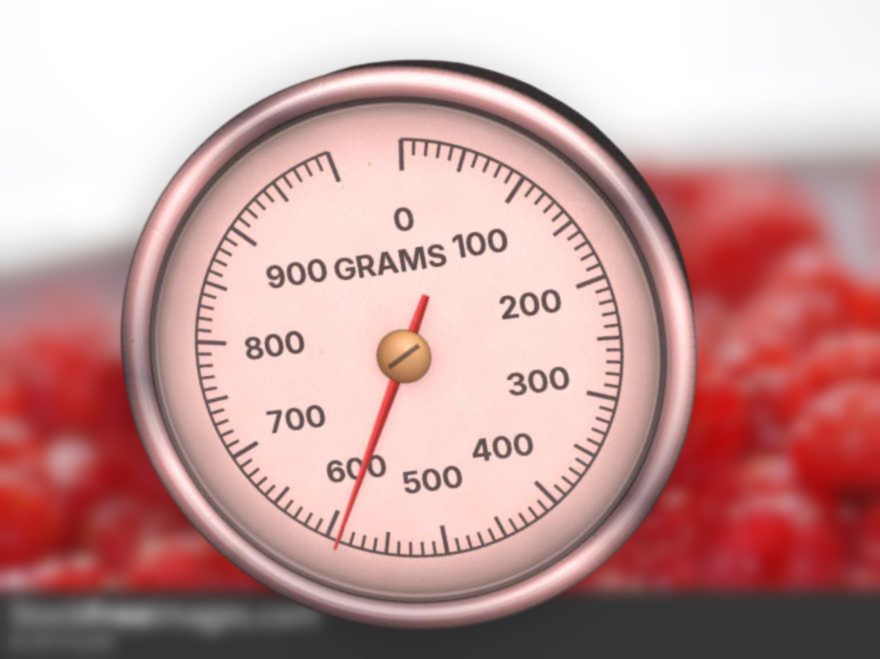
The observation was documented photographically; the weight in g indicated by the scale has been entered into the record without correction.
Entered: 590 g
